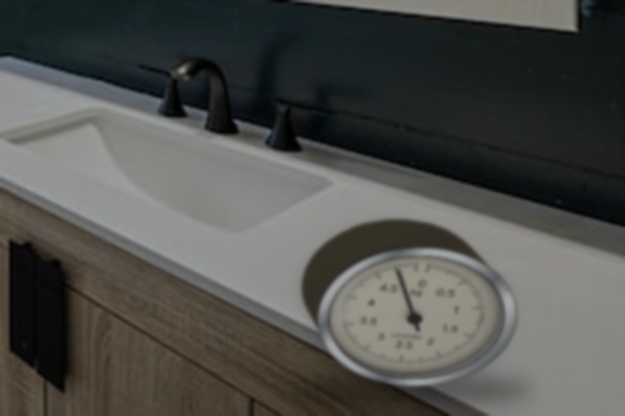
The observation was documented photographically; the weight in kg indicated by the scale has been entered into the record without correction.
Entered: 4.75 kg
